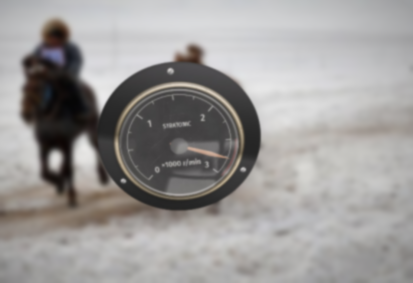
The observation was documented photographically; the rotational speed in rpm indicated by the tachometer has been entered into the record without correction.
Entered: 2750 rpm
